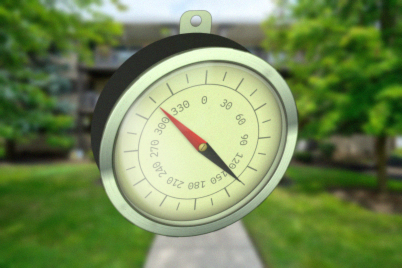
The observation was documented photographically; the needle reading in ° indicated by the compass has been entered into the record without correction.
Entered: 315 °
